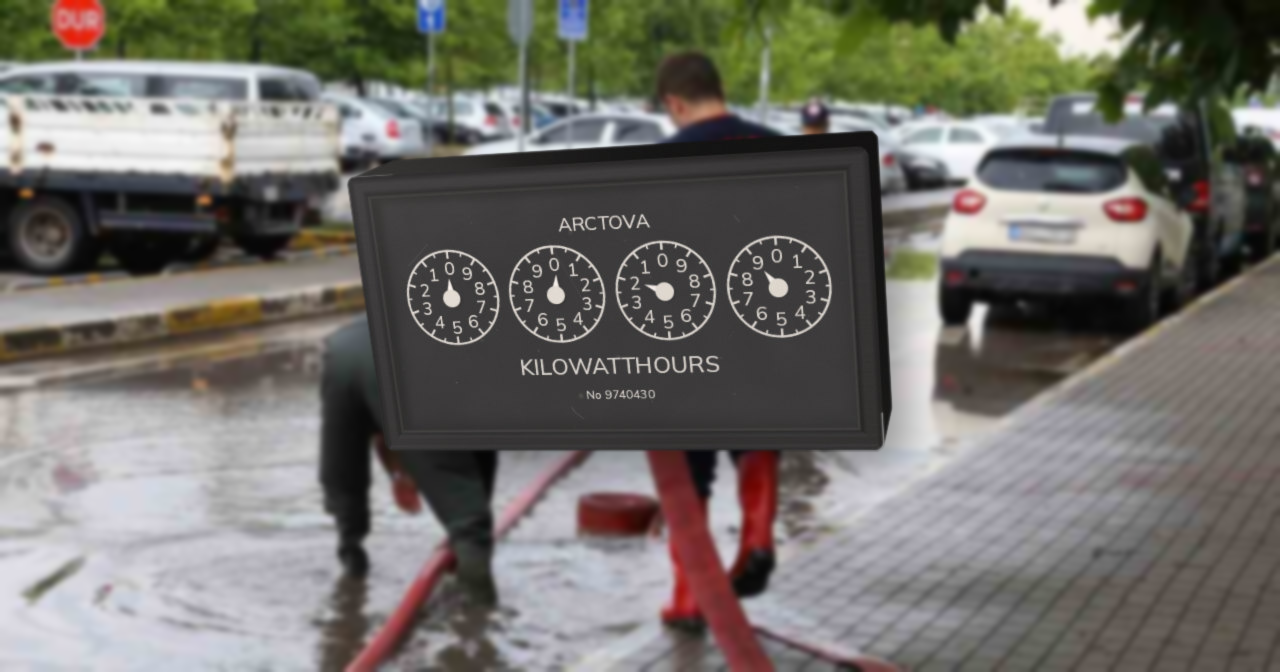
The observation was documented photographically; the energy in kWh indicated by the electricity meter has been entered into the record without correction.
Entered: 19 kWh
